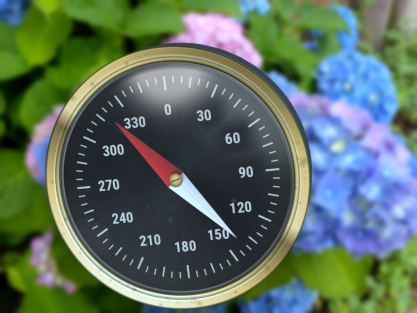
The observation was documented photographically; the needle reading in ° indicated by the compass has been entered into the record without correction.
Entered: 320 °
